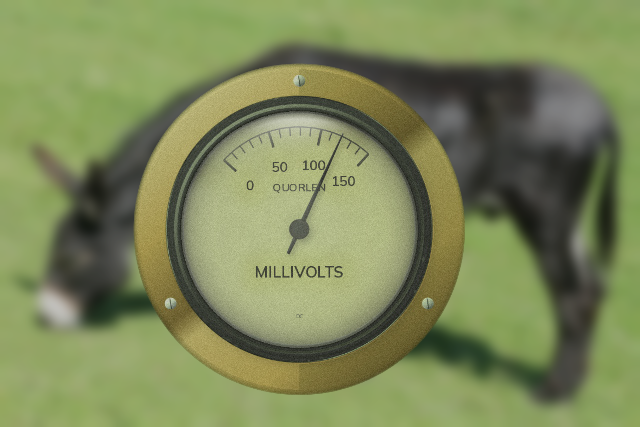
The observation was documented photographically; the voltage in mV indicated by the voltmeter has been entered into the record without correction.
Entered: 120 mV
